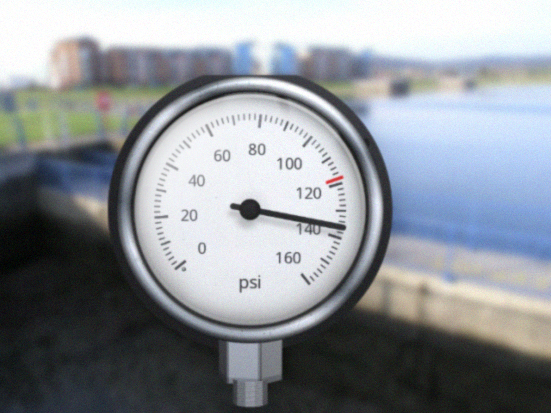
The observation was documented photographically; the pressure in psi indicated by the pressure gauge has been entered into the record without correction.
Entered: 136 psi
